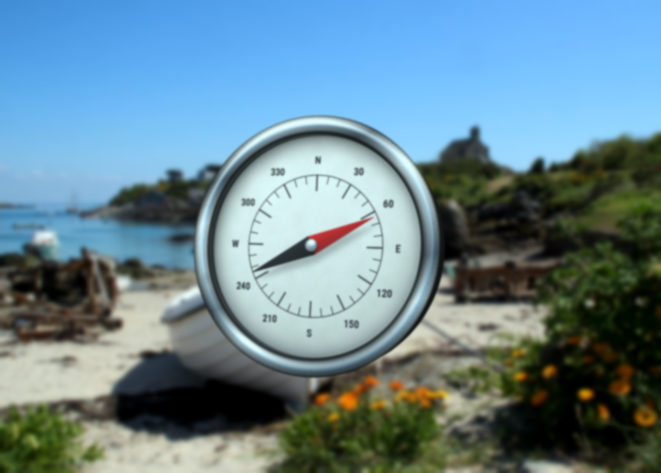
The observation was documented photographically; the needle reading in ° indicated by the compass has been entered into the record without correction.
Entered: 65 °
